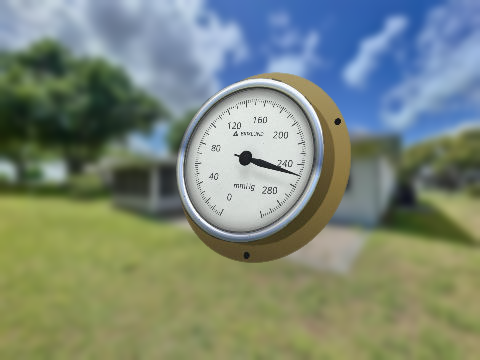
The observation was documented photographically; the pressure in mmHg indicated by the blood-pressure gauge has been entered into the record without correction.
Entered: 250 mmHg
